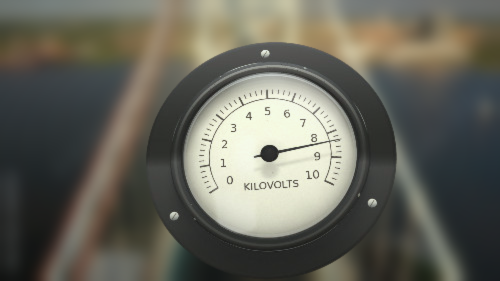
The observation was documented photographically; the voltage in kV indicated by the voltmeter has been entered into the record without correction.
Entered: 8.4 kV
